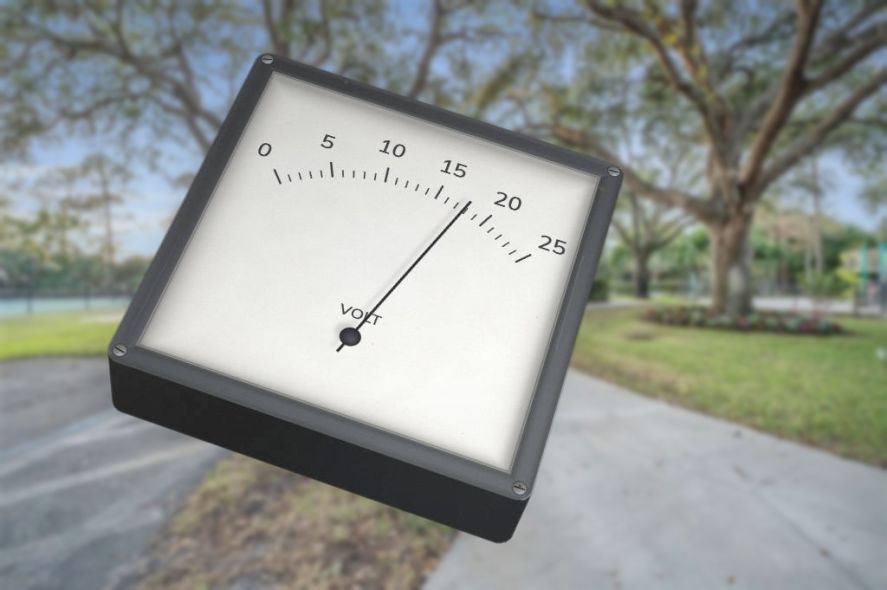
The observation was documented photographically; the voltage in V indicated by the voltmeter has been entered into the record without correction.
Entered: 18 V
